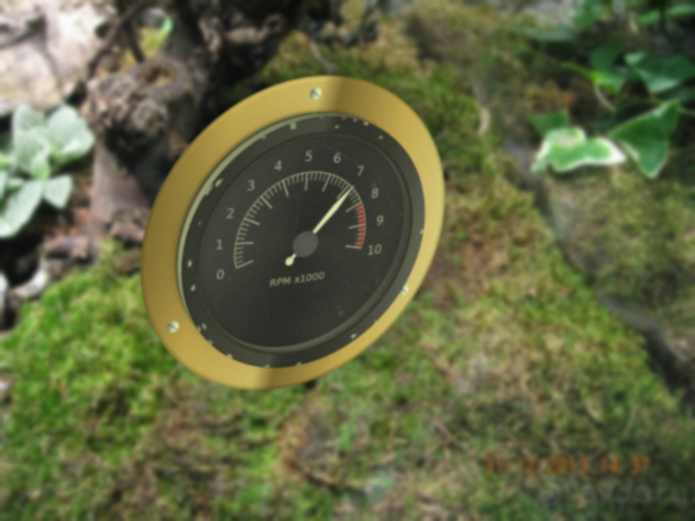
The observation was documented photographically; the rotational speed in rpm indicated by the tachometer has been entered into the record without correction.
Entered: 7000 rpm
